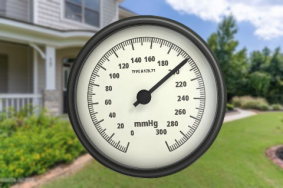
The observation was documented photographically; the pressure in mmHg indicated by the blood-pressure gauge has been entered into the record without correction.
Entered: 200 mmHg
